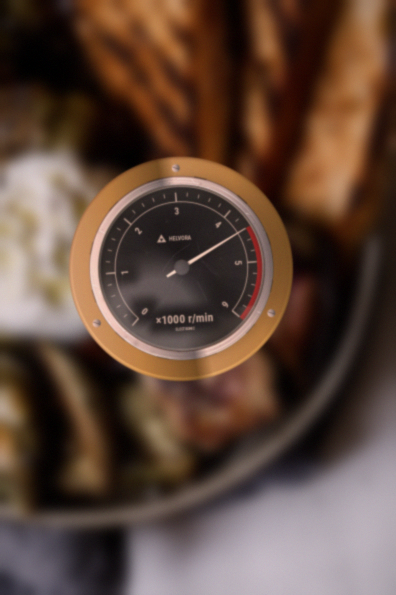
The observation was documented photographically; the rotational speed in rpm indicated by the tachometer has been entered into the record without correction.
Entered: 4400 rpm
